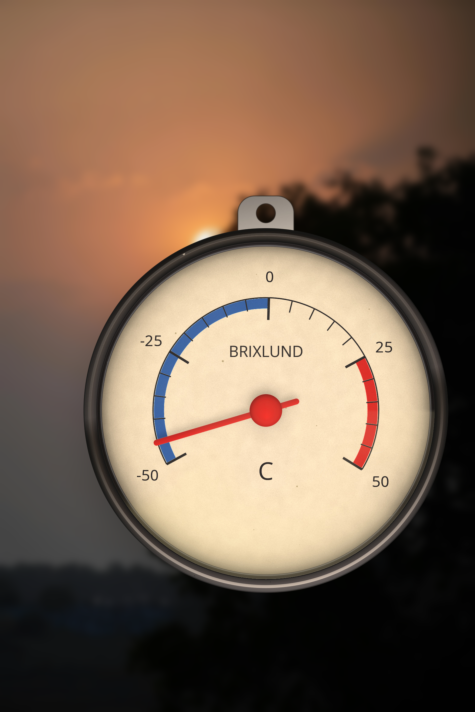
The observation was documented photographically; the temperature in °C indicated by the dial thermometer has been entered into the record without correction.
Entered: -45 °C
